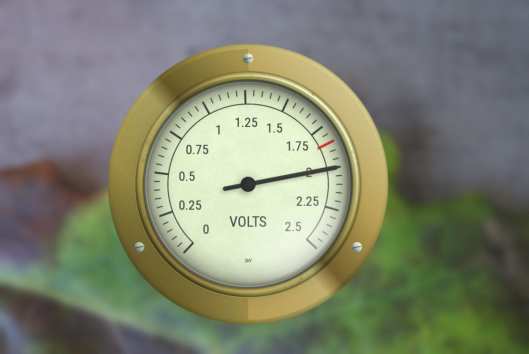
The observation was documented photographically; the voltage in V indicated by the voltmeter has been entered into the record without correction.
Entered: 2 V
